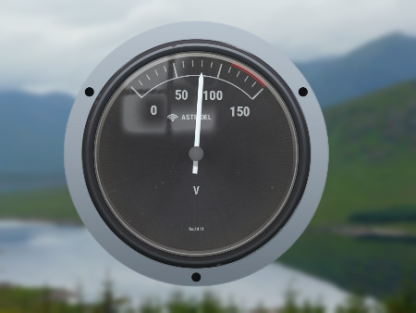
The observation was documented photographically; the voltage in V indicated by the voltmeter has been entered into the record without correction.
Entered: 80 V
